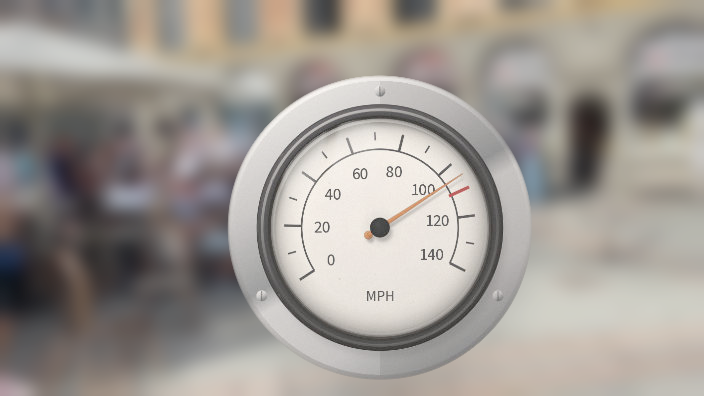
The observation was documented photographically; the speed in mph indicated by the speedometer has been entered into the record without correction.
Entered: 105 mph
